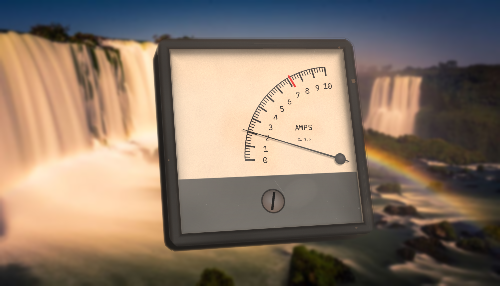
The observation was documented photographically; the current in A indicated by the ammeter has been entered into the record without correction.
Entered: 2 A
